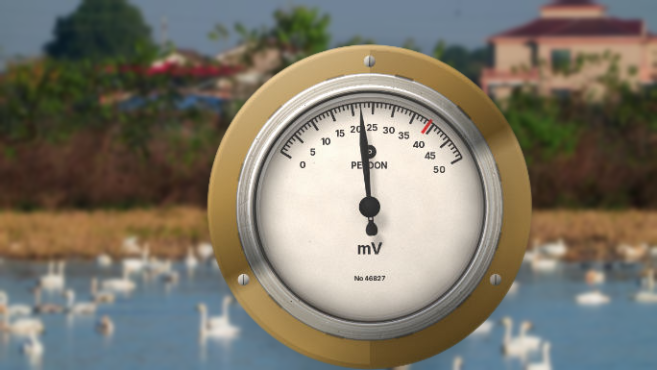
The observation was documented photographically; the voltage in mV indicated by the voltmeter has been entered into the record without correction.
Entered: 22 mV
